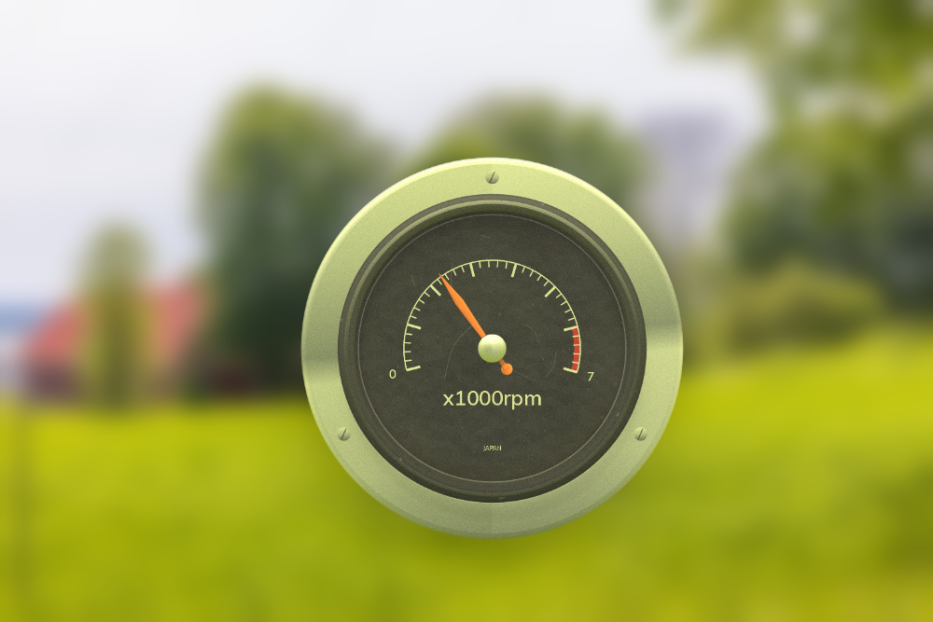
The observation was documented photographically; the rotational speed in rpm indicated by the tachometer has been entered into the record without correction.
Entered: 2300 rpm
